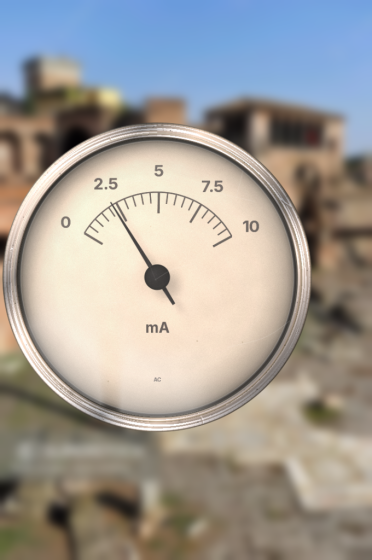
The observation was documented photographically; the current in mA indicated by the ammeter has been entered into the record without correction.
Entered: 2.25 mA
